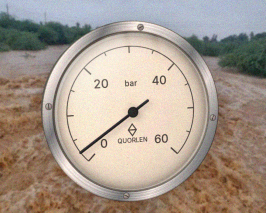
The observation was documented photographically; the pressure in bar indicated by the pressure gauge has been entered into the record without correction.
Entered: 2.5 bar
